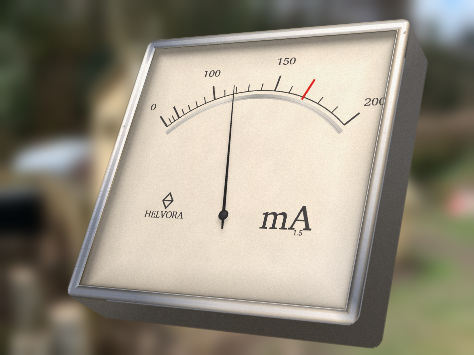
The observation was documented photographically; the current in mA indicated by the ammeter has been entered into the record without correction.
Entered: 120 mA
